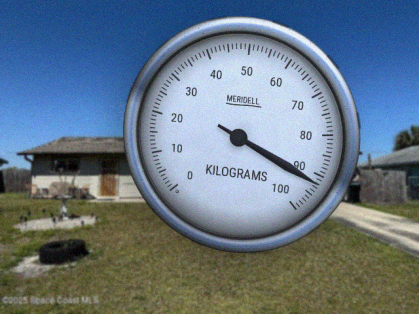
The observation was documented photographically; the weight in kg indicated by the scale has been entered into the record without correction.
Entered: 92 kg
